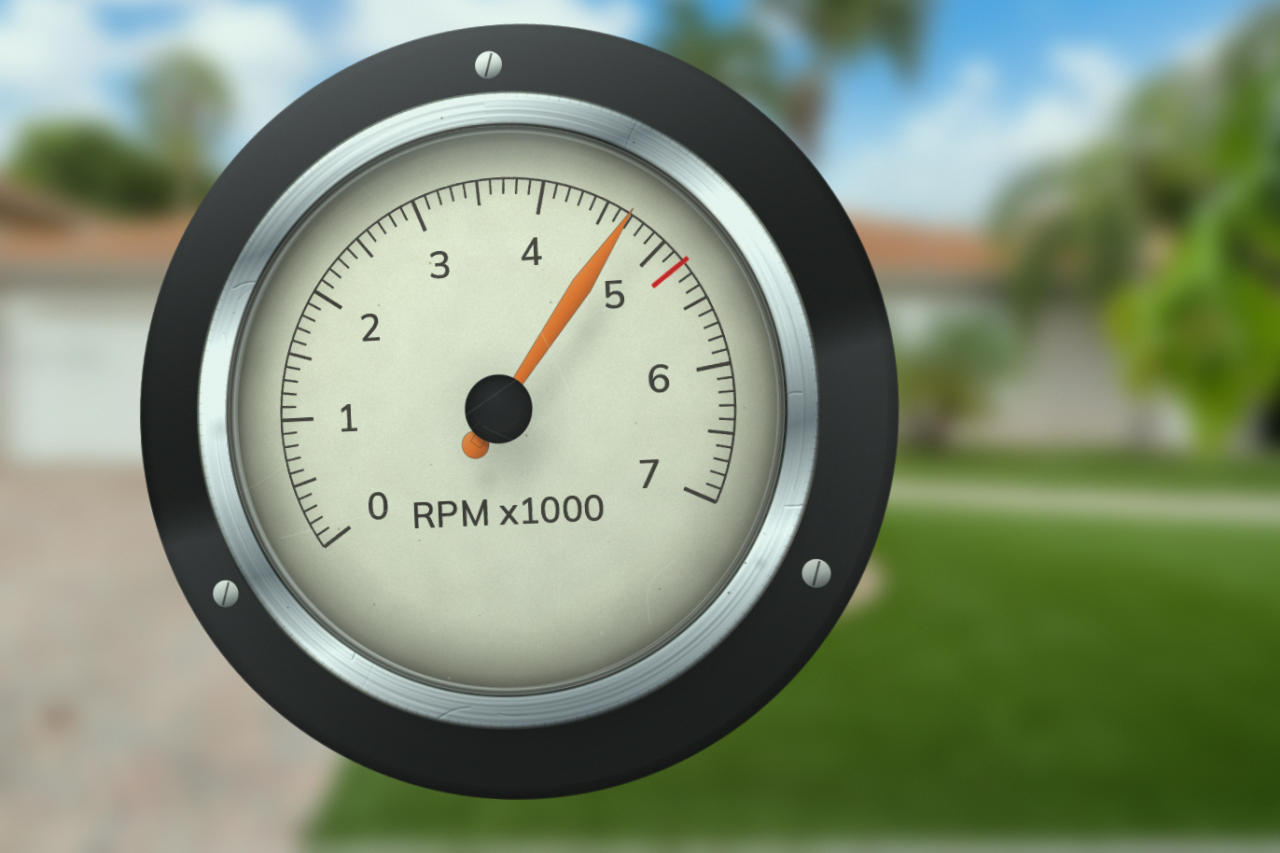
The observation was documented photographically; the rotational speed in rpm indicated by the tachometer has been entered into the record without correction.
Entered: 4700 rpm
